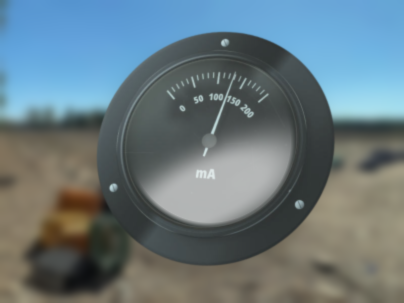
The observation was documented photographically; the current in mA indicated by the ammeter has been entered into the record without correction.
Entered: 130 mA
